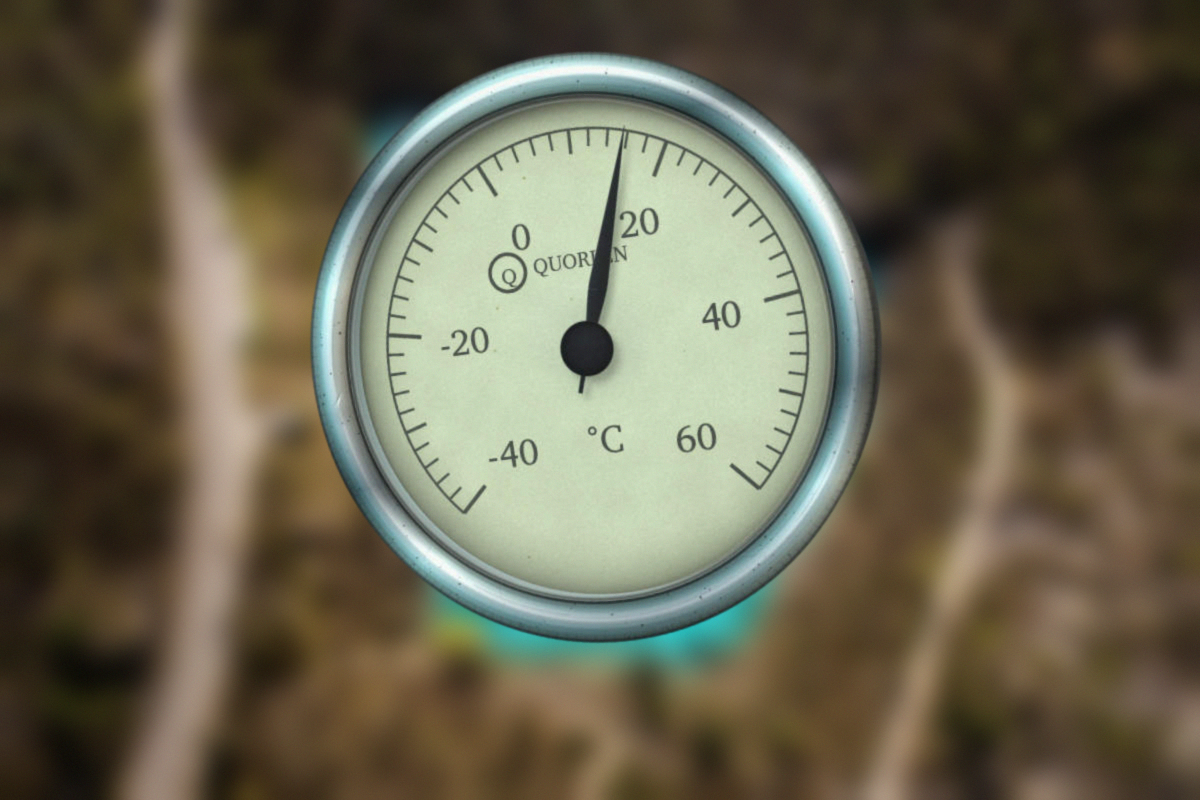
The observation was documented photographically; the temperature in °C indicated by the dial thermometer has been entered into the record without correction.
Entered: 16 °C
